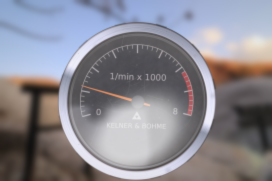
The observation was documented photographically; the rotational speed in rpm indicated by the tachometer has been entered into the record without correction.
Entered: 1200 rpm
